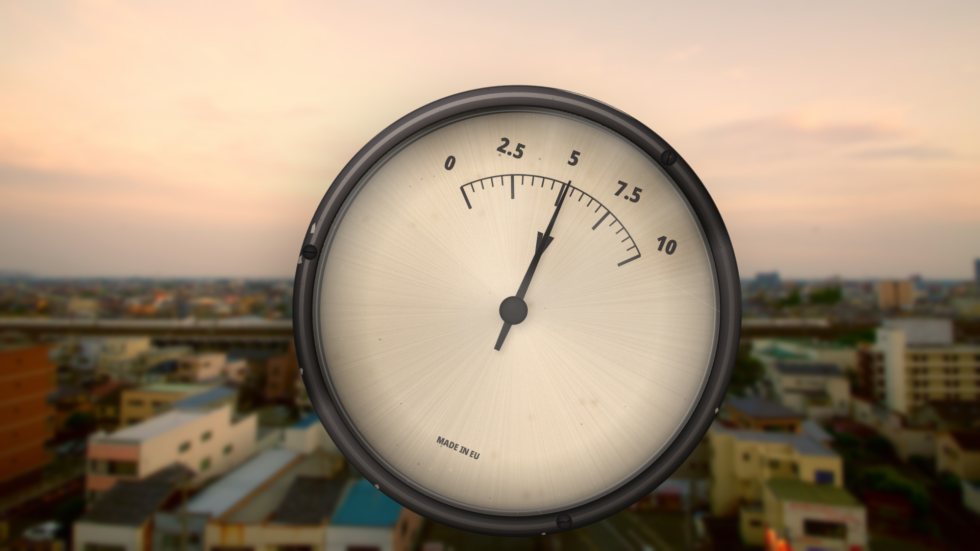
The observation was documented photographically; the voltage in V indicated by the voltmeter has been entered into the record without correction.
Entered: 5.25 V
